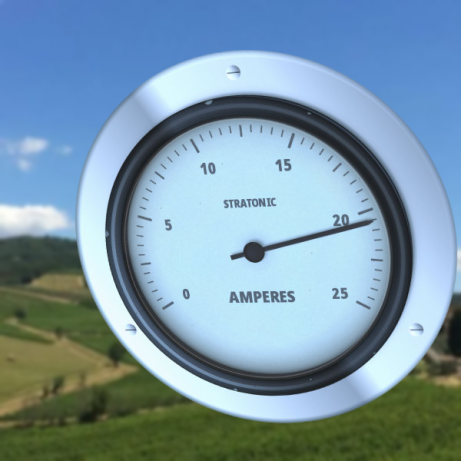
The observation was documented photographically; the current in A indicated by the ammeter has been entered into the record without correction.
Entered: 20.5 A
